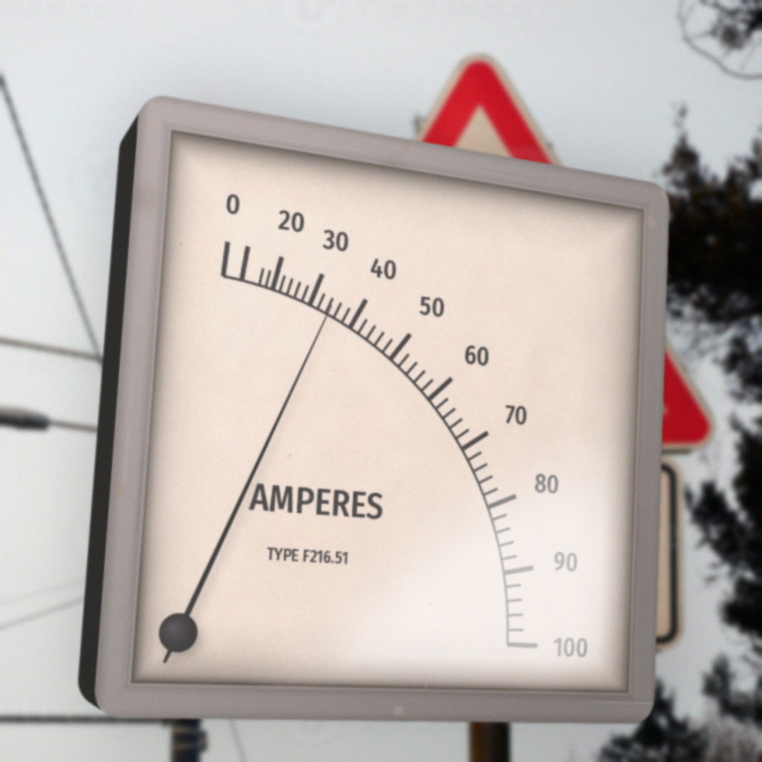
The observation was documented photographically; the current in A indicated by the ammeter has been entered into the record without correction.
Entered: 34 A
